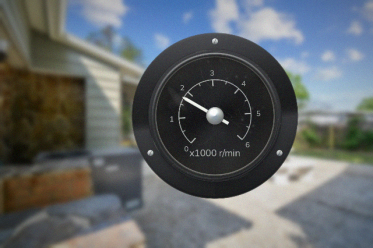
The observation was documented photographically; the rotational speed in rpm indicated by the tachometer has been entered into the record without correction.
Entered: 1750 rpm
